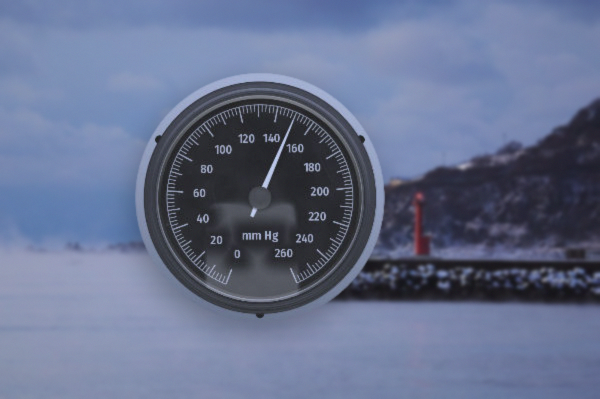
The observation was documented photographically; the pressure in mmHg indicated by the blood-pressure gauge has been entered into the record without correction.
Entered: 150 mmHg
